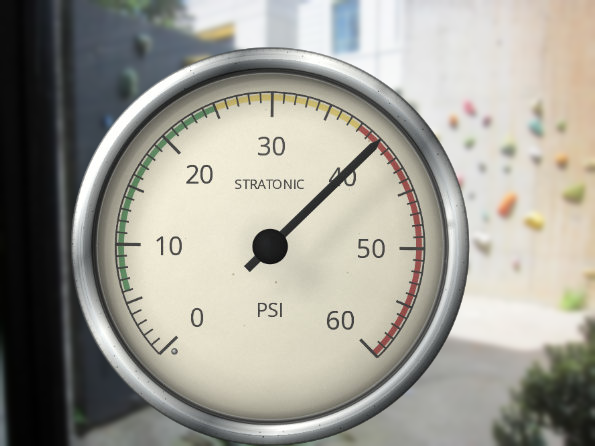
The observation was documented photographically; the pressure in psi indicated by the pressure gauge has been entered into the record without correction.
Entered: 40 psi
